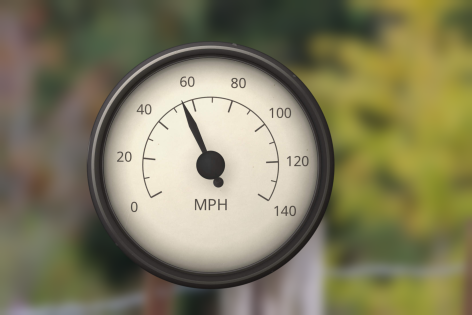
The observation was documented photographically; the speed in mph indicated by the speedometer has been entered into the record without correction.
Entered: 55 mph
